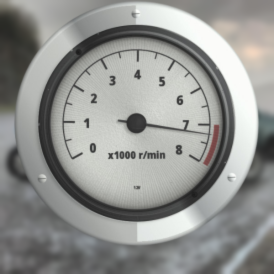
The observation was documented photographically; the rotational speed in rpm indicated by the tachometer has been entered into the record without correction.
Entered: 7250 rpm
